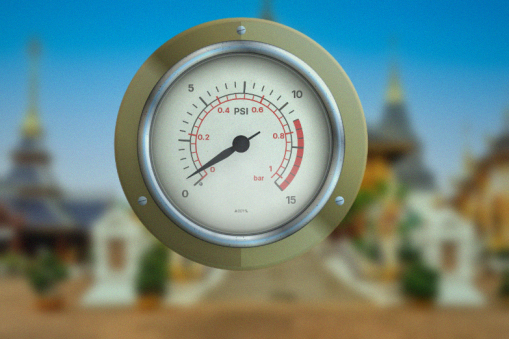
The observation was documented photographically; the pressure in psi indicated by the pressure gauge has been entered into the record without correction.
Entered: 0.5 psi
